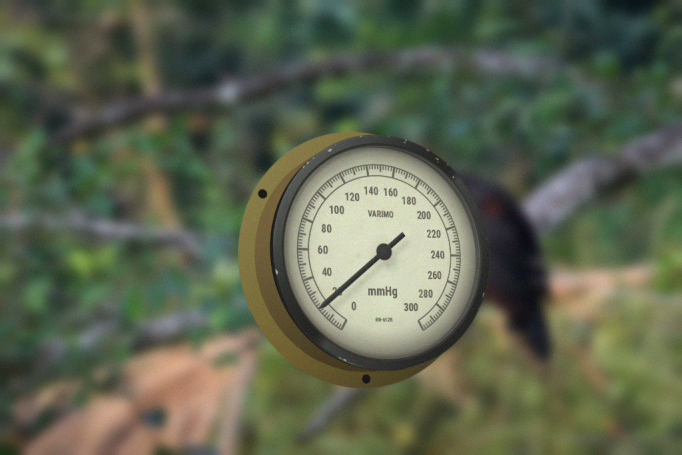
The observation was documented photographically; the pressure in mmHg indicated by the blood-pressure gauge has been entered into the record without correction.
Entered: 20 mmHg
